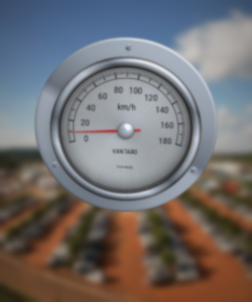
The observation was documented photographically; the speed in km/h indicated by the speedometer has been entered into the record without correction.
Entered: 10 km/h
